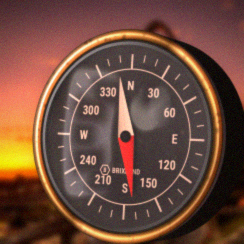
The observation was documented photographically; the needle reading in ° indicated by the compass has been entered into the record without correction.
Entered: 170 °
